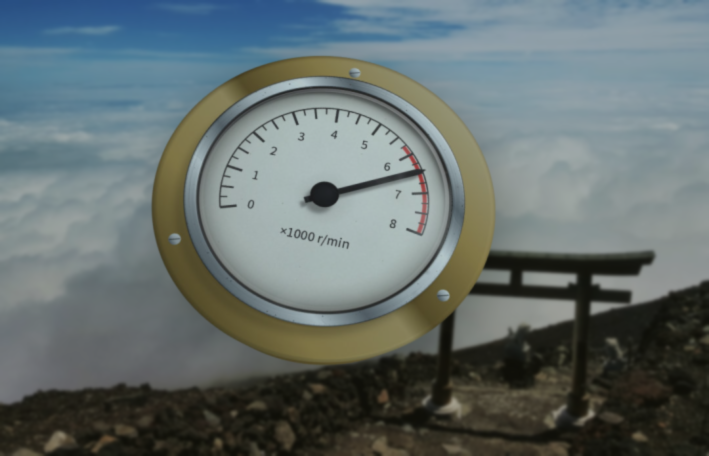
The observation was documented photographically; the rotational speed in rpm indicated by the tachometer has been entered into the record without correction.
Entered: 6500 rpm
